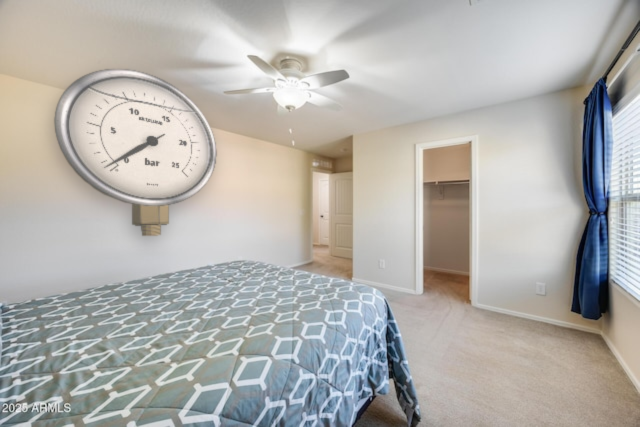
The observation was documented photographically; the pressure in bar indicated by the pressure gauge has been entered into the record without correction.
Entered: 0.5 bar
